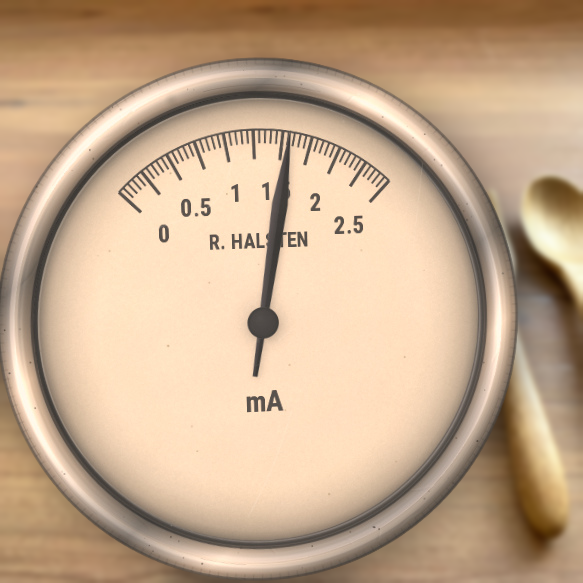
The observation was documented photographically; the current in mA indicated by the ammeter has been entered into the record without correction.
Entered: 1.55 mA
